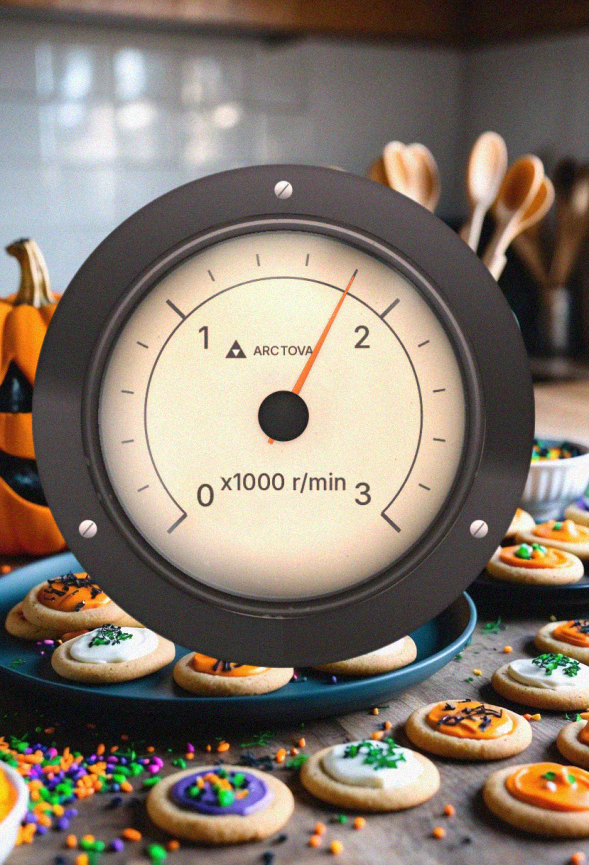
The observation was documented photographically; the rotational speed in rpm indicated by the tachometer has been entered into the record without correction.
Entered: 1800 rpm
